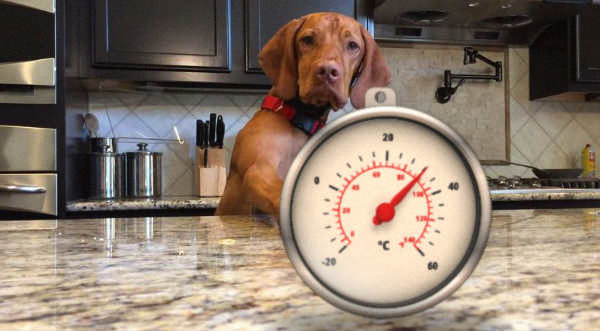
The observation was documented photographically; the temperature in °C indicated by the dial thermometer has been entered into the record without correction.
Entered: 32 °C
